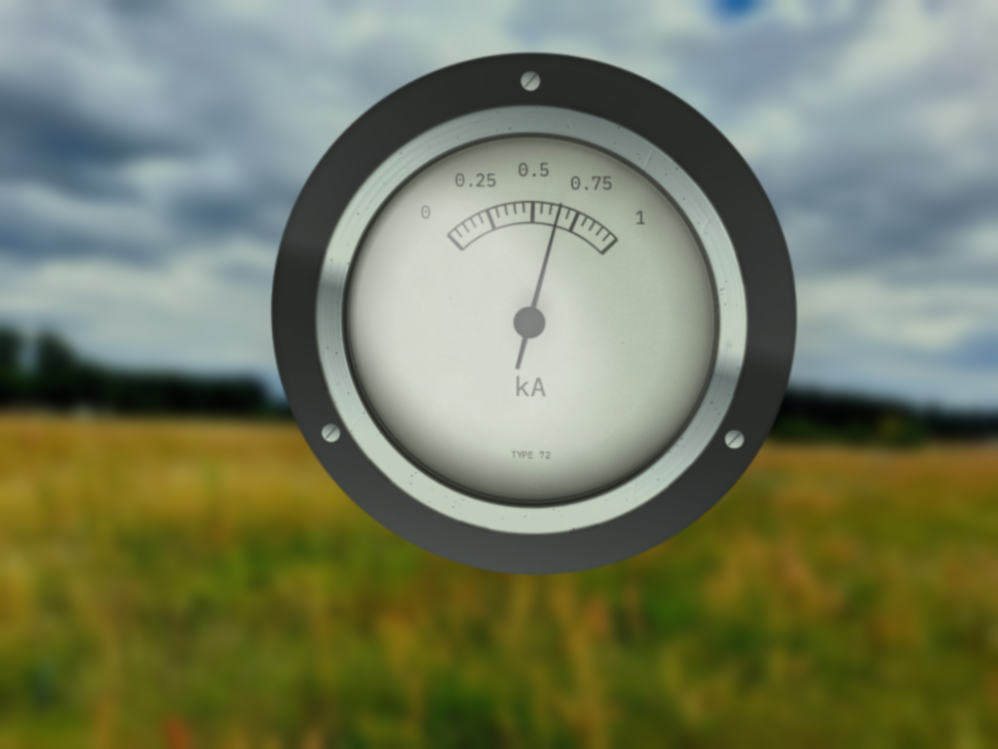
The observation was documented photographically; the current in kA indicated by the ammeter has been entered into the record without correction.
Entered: 0.65 kA
